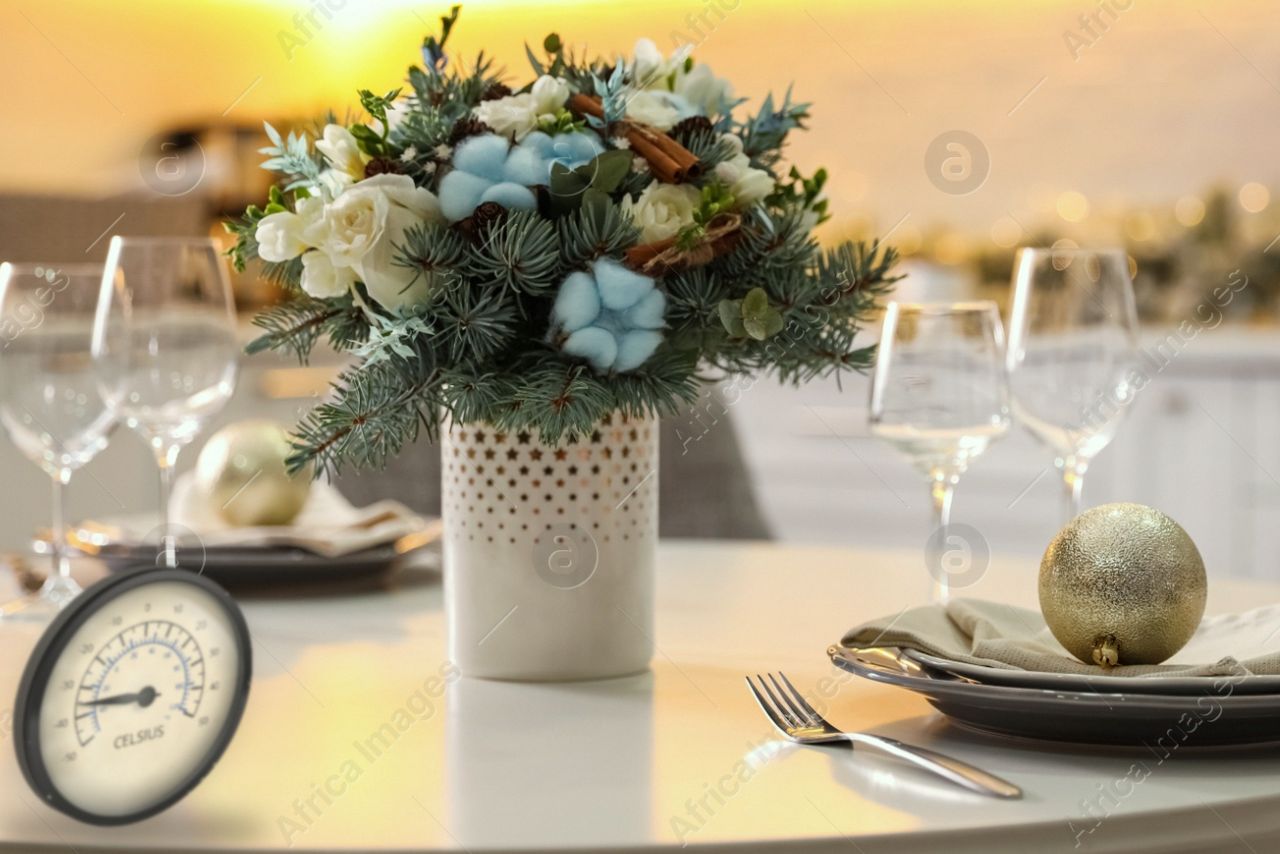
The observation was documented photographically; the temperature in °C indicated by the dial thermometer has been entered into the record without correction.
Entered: -35 °C
